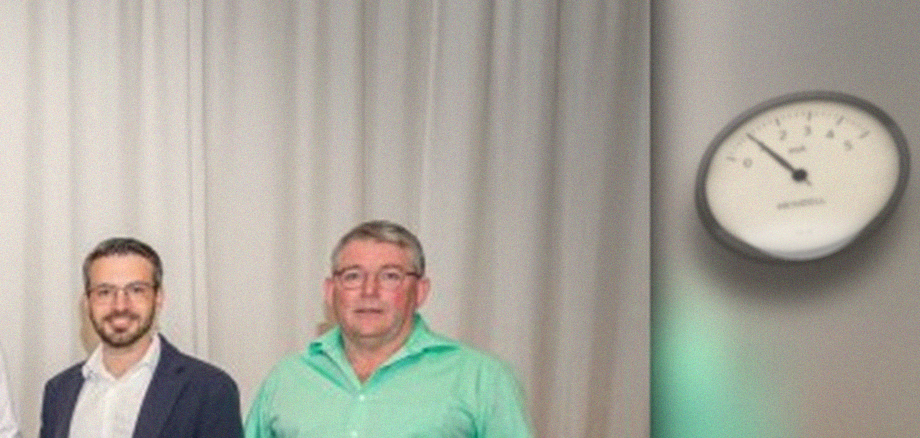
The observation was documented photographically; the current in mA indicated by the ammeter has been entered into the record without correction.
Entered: 1 mA
